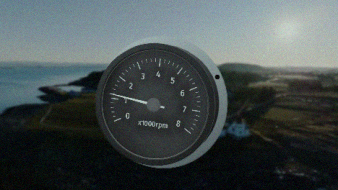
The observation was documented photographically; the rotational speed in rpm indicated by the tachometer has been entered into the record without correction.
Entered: 1200 rpm
